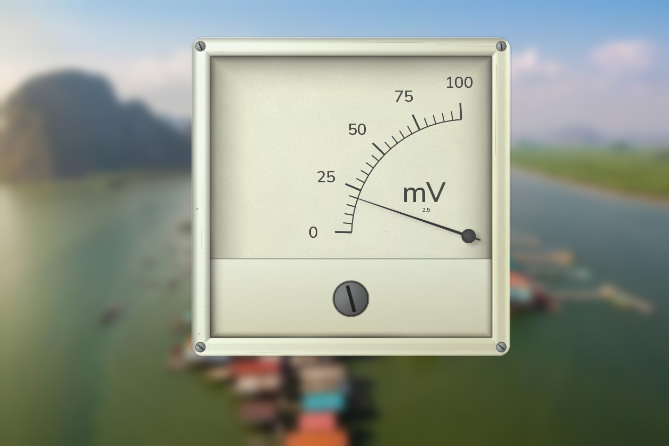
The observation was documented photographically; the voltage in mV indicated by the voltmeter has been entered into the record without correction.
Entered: 20 mV
